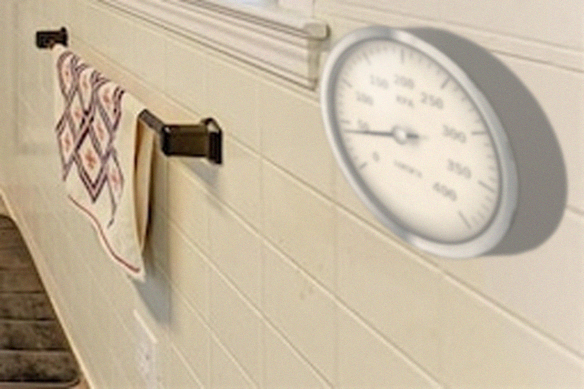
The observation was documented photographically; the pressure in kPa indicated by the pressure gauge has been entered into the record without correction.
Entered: 40 kPa
